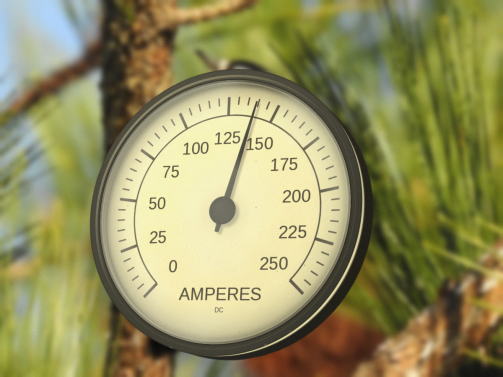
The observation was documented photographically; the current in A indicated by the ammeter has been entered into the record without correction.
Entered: 140 A
